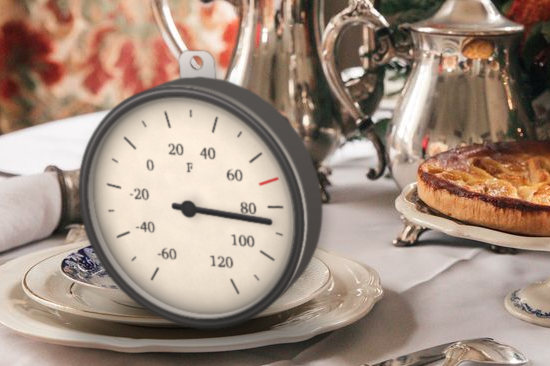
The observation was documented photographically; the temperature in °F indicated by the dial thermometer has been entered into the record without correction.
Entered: 85 °F
